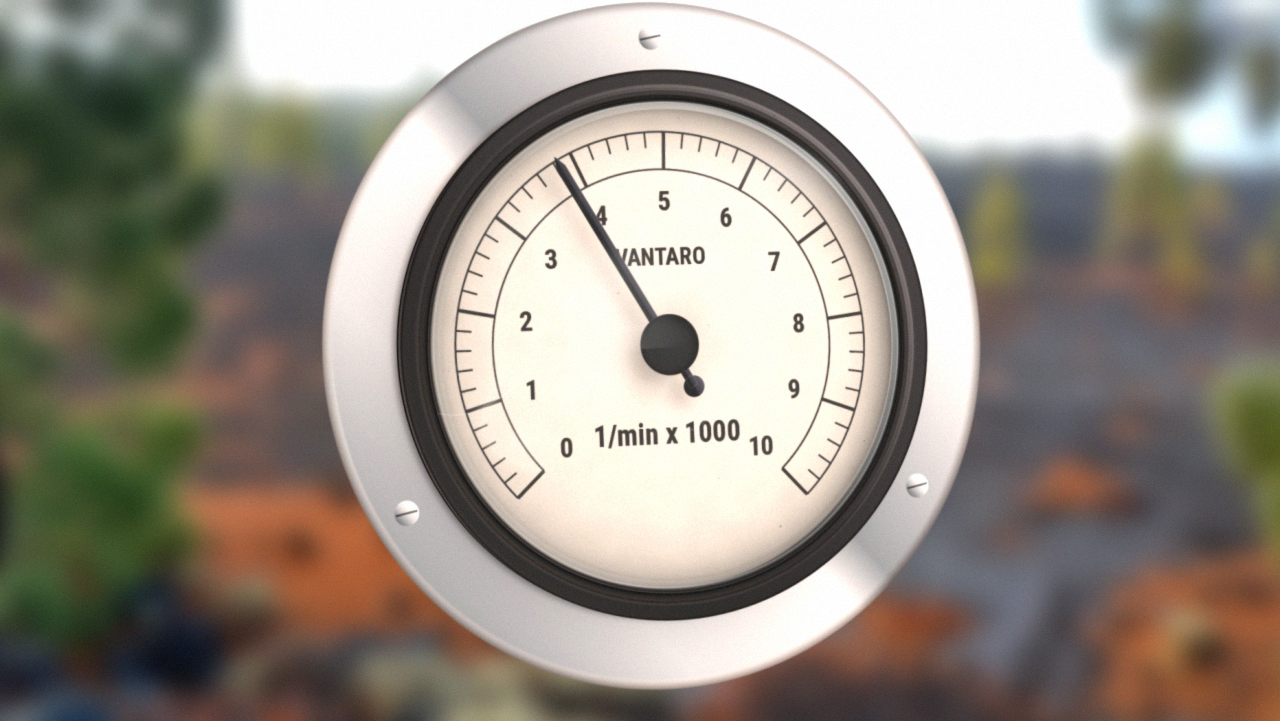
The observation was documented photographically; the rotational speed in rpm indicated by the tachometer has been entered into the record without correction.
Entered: 3800 rpm
